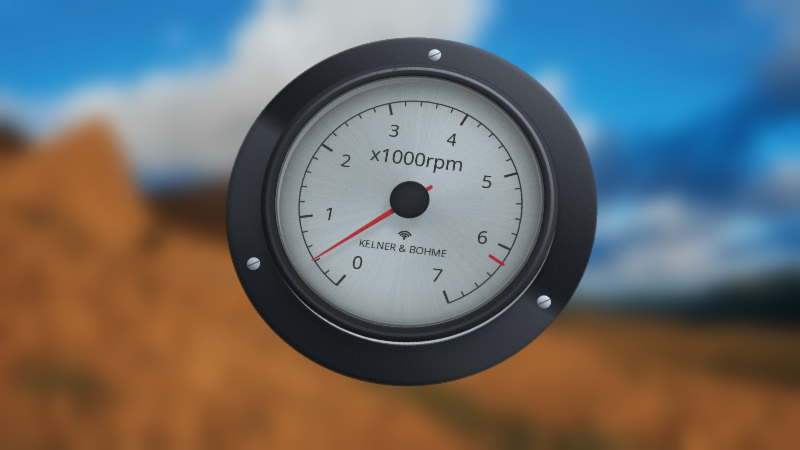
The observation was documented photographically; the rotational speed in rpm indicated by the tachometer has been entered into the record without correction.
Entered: 400 rpm
